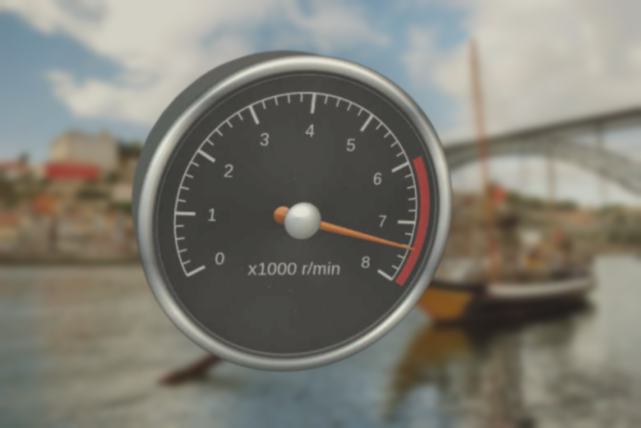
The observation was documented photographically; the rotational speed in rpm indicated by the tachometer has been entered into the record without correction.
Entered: 7400 rpm
